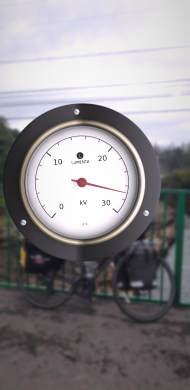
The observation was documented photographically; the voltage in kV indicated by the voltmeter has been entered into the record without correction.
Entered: 27 kV
